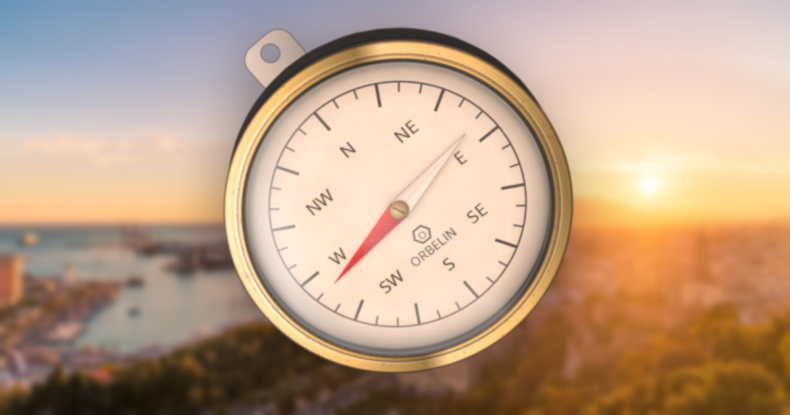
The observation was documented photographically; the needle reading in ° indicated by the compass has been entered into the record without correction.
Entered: 260 °
